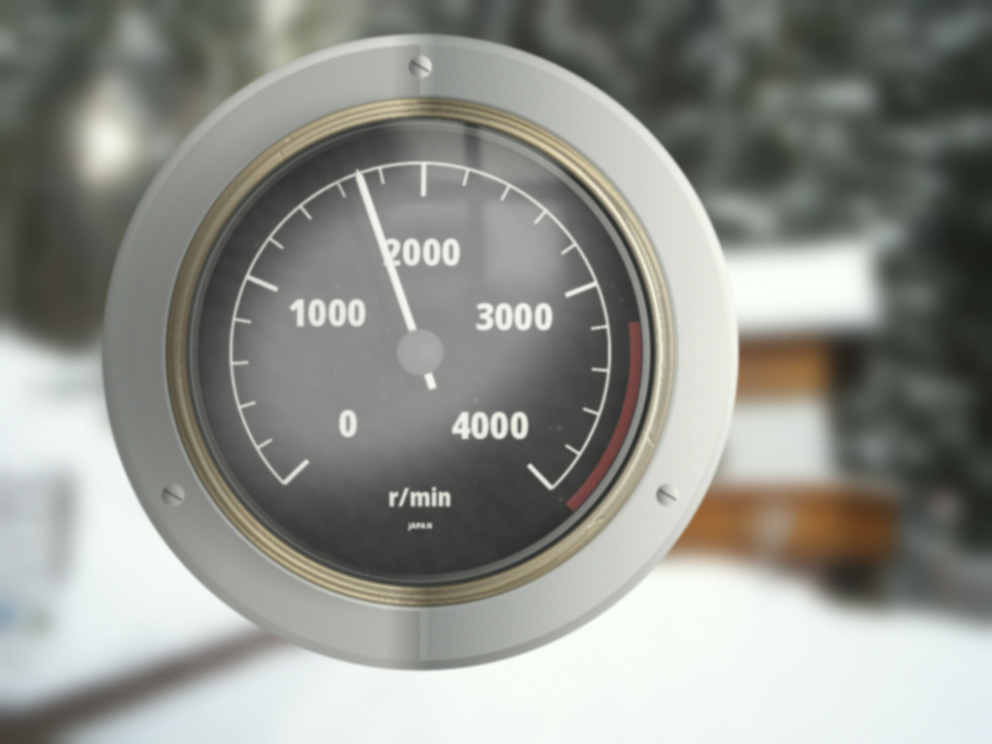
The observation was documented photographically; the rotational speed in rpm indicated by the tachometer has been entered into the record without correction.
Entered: 1700 rpm
